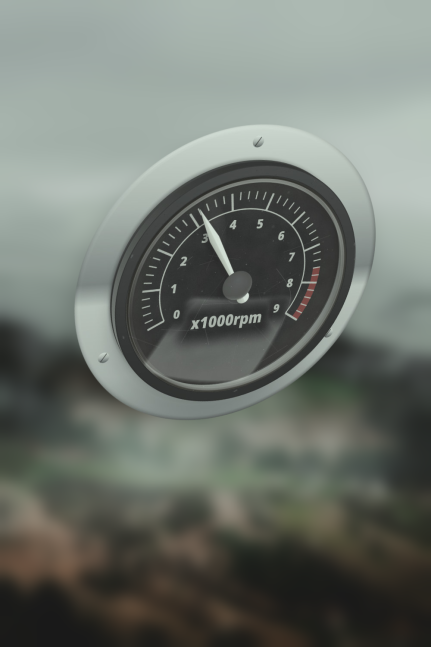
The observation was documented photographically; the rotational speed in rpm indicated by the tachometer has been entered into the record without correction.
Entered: 3200 rpm
